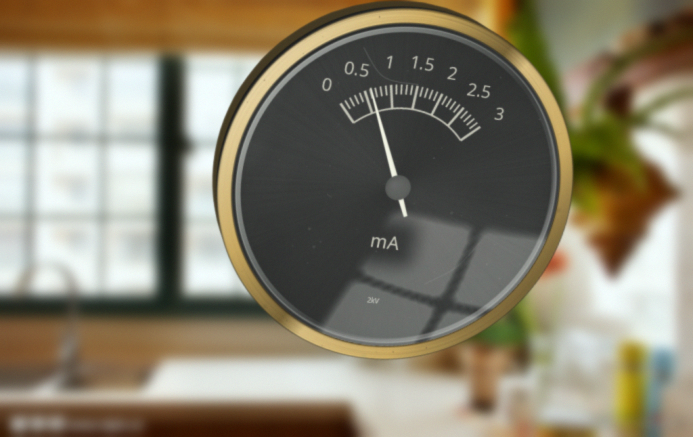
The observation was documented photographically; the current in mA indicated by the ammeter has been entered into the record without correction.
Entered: 0.6 mA
